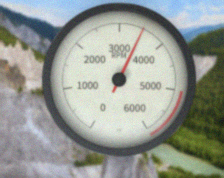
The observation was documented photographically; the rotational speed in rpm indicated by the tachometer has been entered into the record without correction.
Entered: 3500 rpm
